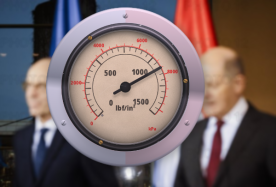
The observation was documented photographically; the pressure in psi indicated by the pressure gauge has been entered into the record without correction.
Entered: 1100 psi
